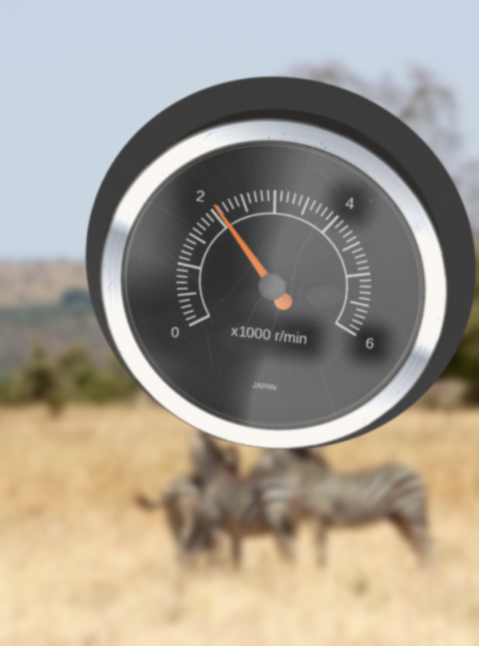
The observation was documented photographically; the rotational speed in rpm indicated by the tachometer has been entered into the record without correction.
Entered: 2100 rpm
